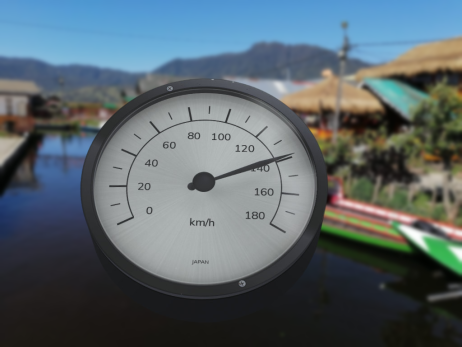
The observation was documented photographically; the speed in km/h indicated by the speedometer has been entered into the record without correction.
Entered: 140 km/h
